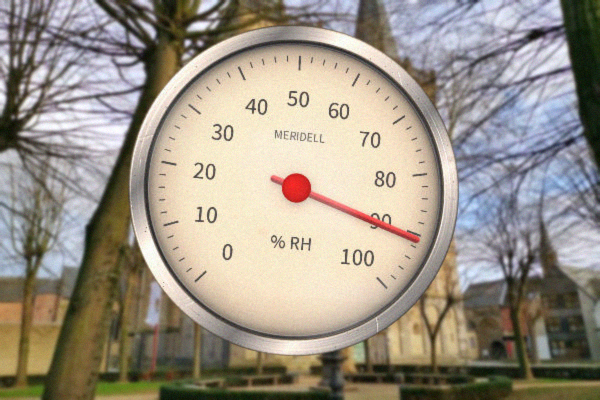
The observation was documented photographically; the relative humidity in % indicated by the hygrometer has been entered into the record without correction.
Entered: 91 %
